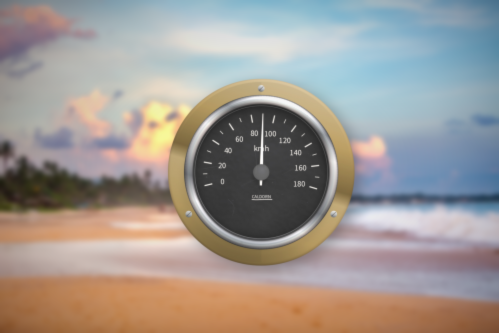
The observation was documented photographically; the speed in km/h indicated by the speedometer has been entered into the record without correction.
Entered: 90 km/h
